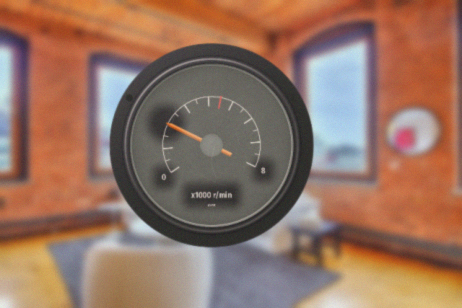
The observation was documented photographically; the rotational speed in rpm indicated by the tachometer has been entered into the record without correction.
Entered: 2000 rpm
